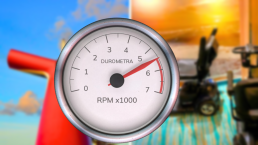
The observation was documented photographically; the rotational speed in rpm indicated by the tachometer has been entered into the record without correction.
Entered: 5500 rpm
